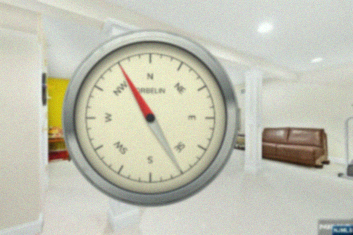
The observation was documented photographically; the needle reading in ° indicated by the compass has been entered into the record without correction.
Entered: 330 °
